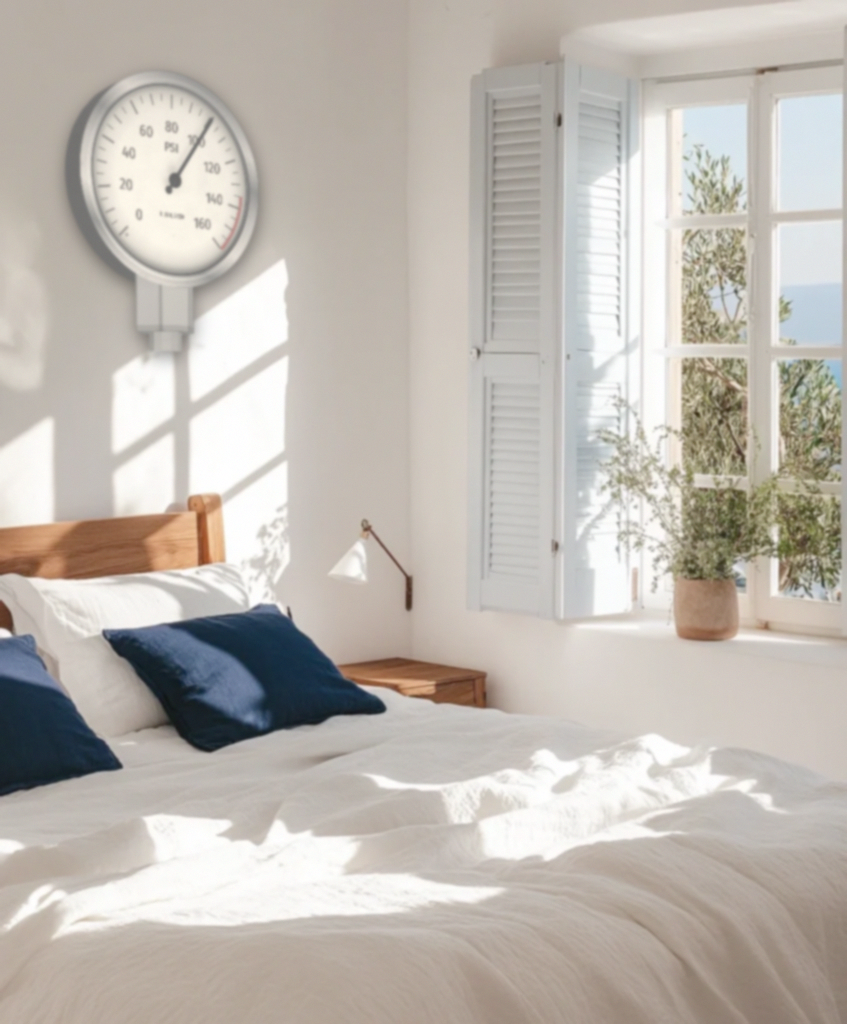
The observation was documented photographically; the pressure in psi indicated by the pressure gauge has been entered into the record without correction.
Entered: 100 psi
